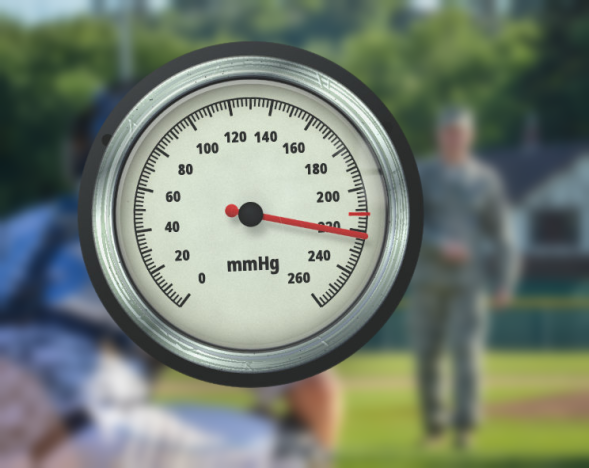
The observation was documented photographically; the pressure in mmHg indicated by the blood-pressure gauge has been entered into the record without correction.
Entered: 222 mmHg
